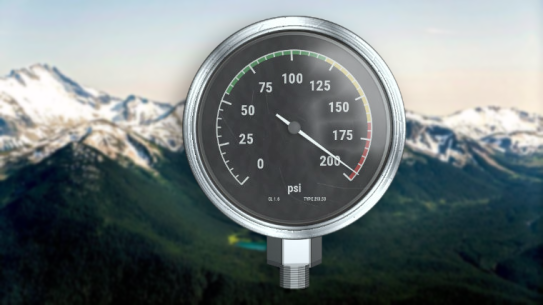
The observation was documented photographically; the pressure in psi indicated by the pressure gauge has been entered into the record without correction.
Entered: 195 psi
